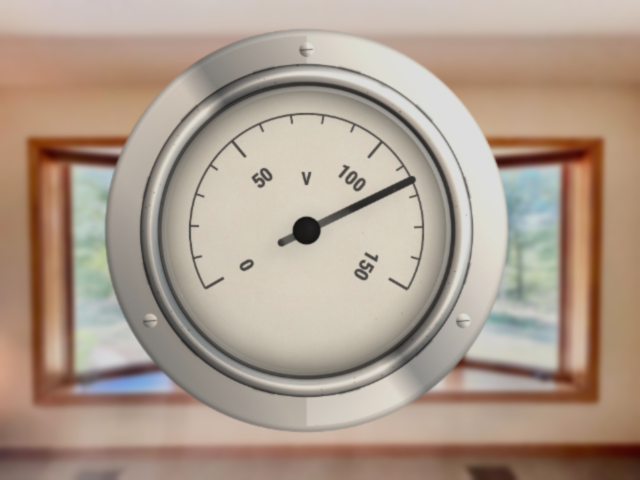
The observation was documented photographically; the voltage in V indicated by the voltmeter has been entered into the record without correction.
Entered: 115 V
